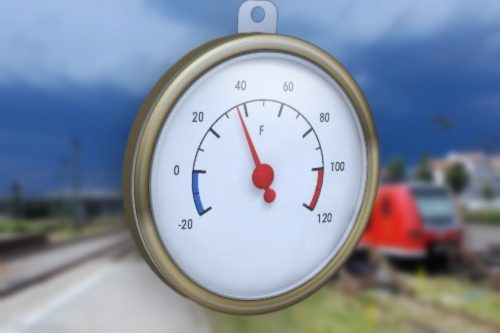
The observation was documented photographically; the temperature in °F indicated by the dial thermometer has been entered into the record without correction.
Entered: 35 °F
